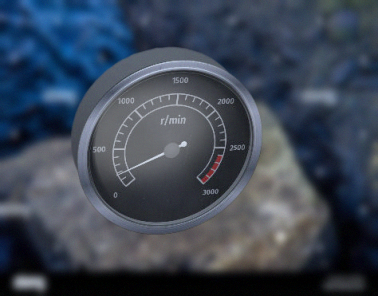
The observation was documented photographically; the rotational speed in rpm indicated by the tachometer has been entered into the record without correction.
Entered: 200 rpm
